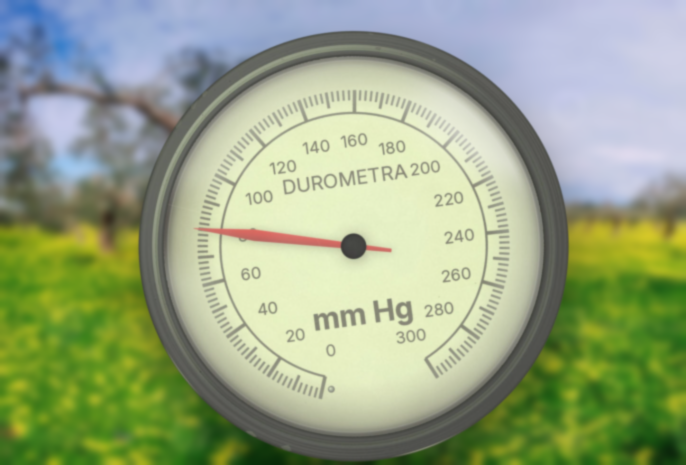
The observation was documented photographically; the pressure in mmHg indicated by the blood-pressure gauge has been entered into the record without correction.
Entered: 80 mmHg
